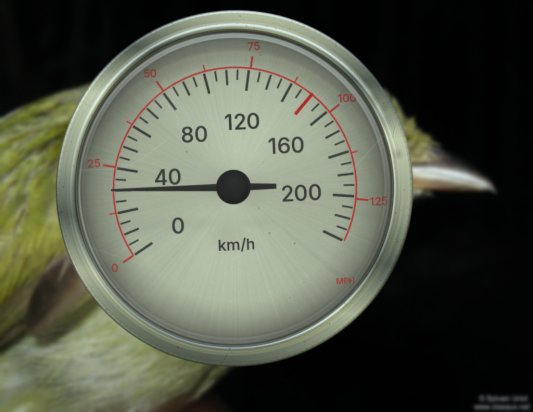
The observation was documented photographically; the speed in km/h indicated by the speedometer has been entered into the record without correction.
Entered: 30 km/h
